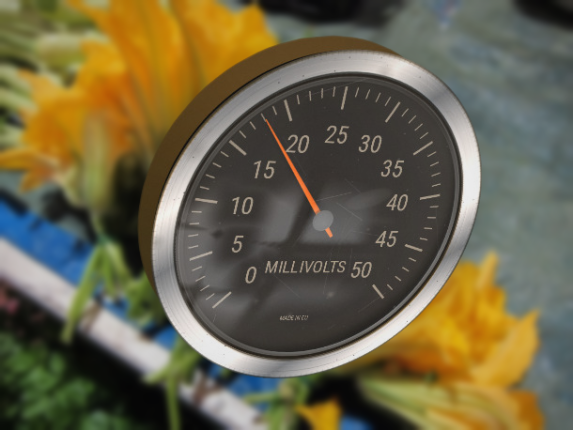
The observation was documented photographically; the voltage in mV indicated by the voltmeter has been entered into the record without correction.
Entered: 18 mV
